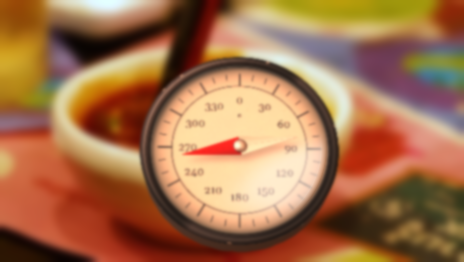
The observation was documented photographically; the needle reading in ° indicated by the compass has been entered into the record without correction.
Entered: 260 °
